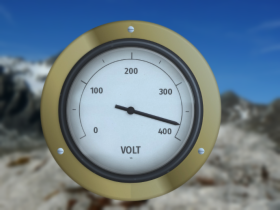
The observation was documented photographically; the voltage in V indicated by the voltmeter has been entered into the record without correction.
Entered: 375 V
